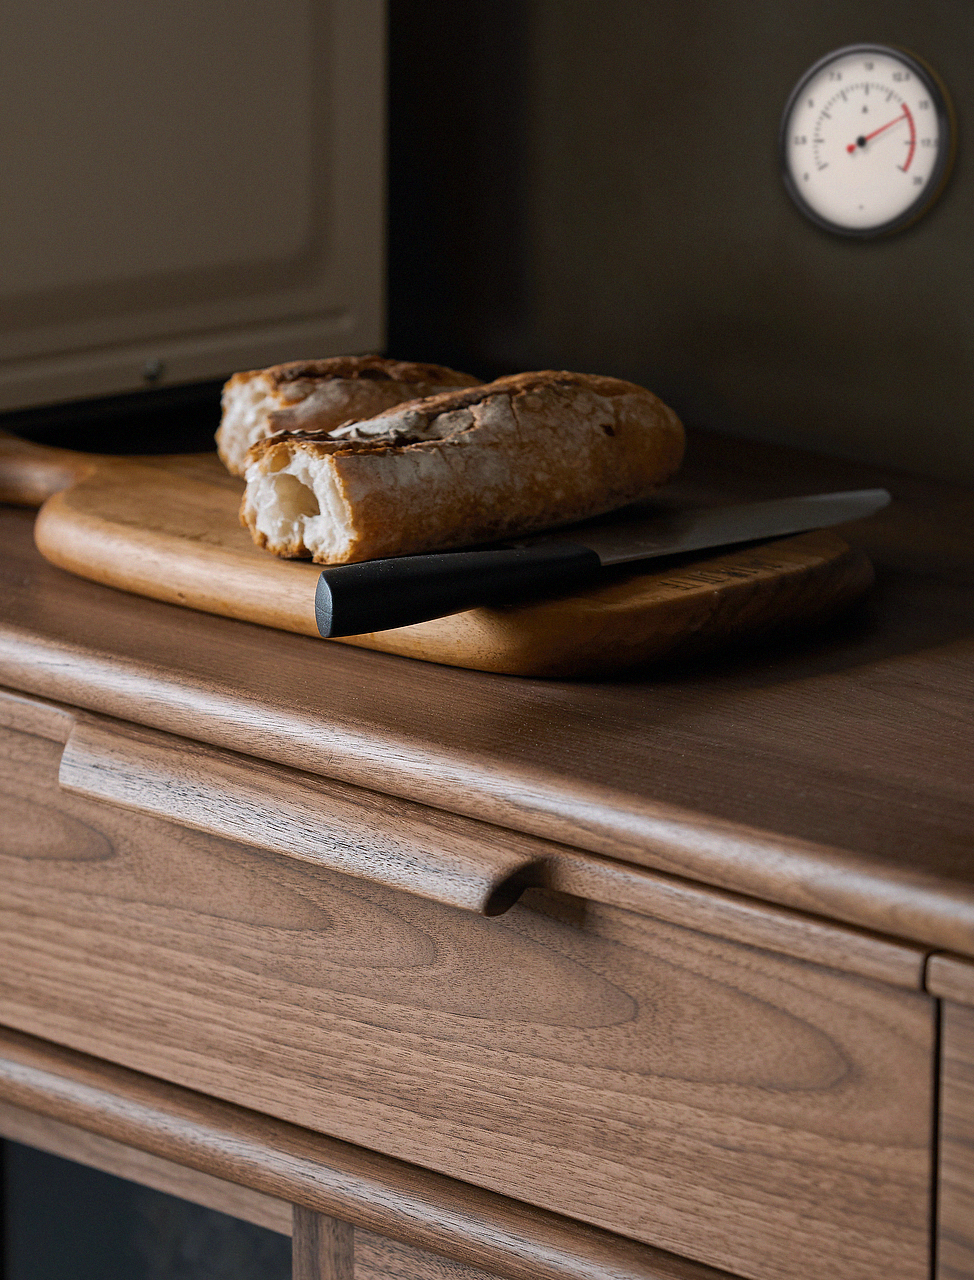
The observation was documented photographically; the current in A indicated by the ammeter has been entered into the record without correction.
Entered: 15 A
